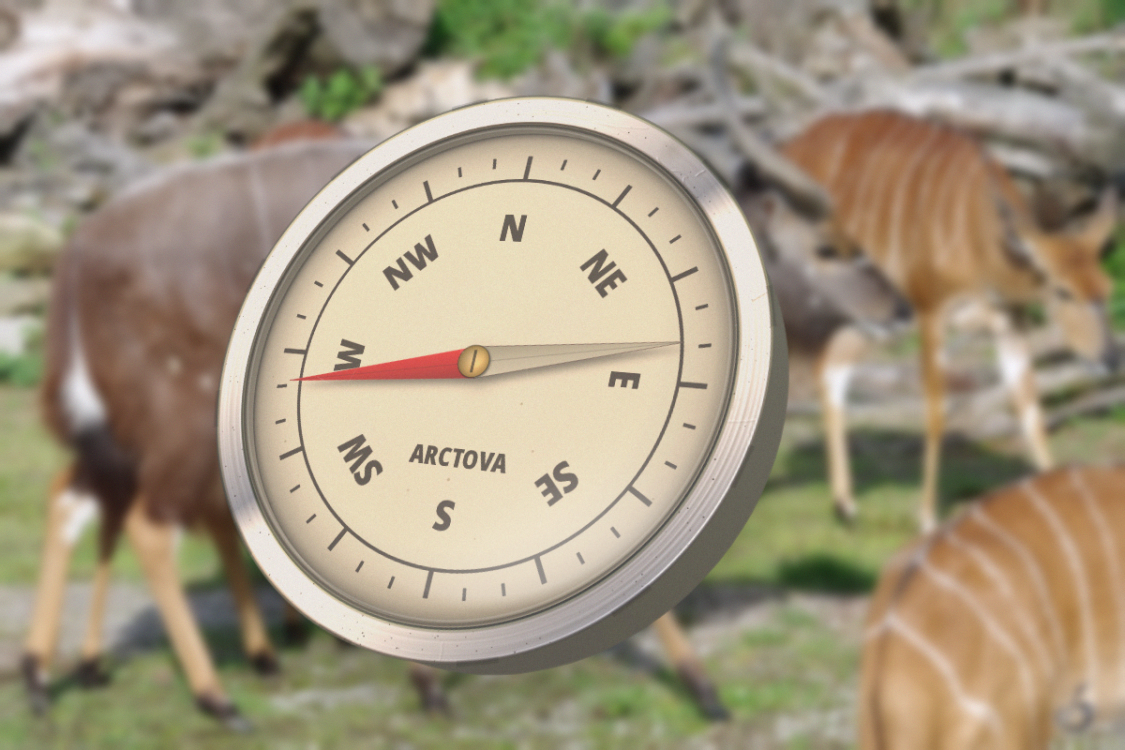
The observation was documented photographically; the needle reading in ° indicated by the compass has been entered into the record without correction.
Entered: 260 °
